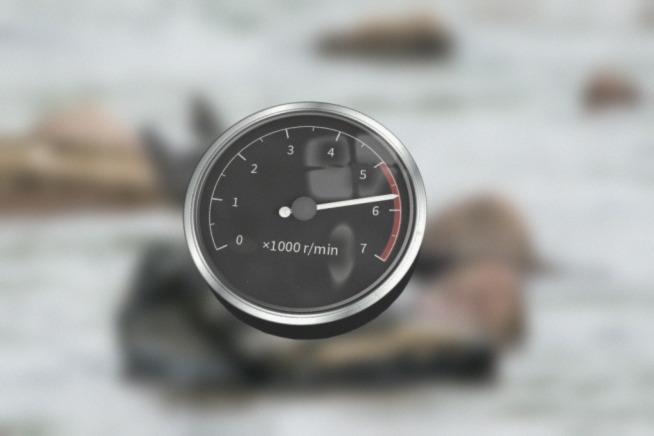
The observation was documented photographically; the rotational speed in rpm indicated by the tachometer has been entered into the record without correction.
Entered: 5750 rpm
